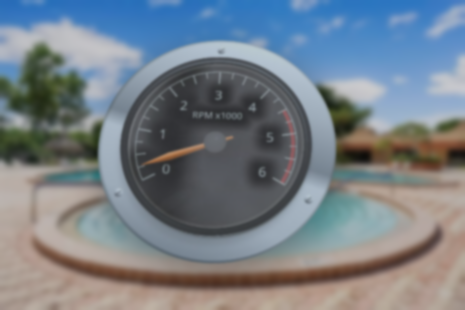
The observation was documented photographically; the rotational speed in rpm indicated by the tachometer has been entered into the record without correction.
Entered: 250 rpm
